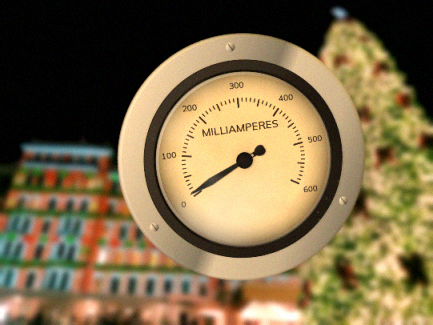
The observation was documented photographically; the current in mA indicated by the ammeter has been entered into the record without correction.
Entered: 10 mA
